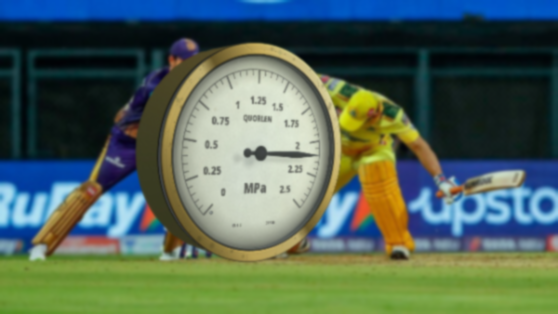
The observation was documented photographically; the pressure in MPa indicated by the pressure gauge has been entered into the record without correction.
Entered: 2.1 MPa
